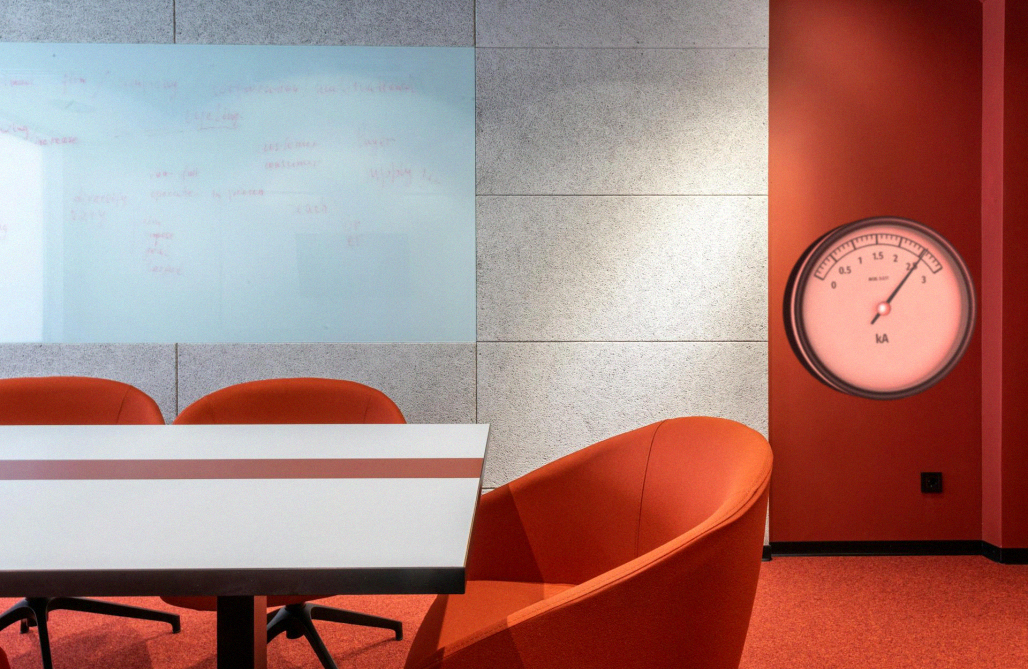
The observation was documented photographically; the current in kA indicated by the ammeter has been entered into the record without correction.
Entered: 2.5 kA
